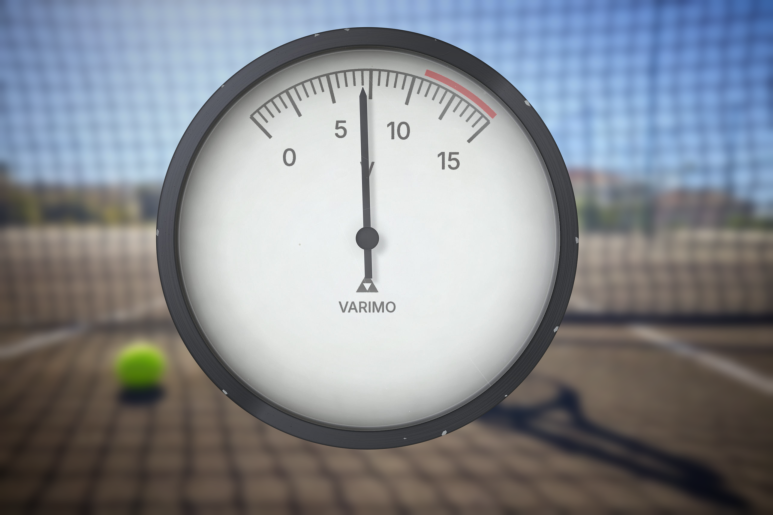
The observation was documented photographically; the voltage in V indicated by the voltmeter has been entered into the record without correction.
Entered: 7 V
